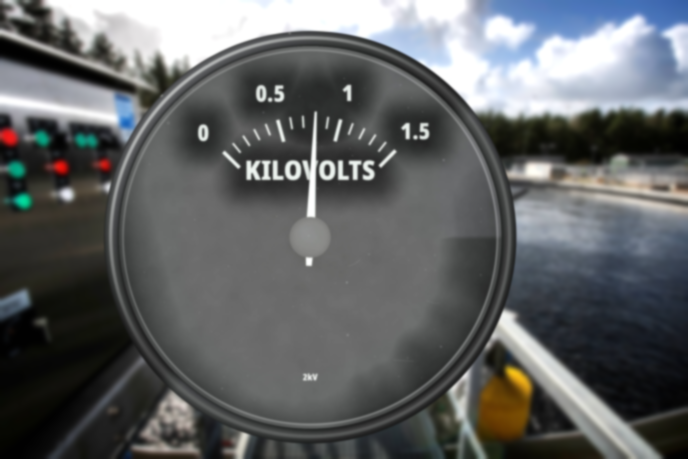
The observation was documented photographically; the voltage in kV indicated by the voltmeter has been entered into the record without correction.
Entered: 0.8 kV
